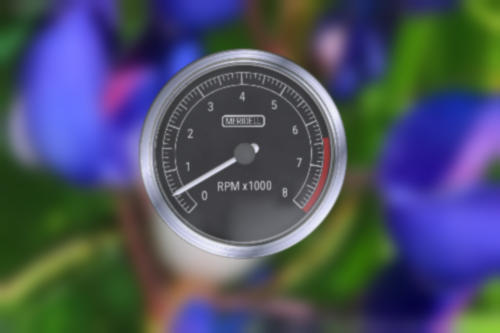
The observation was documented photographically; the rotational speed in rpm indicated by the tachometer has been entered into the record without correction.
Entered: 500 rpm
